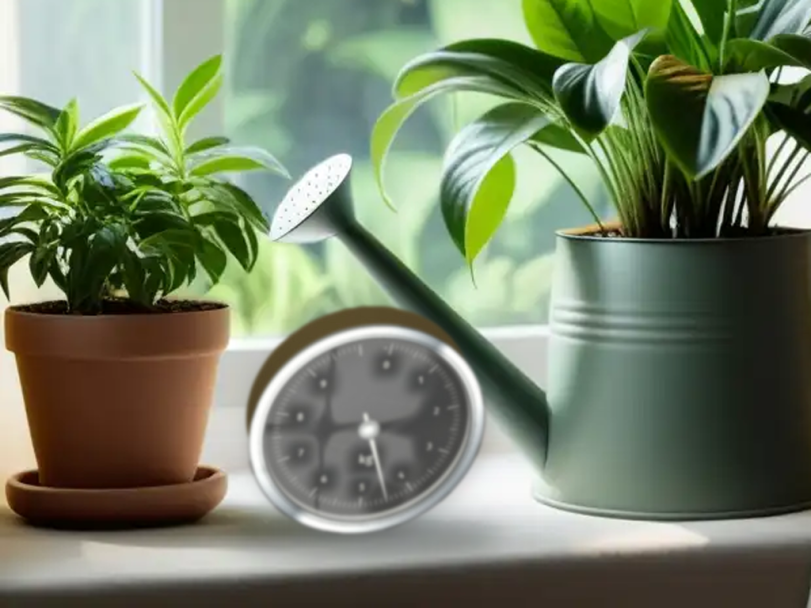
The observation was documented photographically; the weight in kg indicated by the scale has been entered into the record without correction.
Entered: 4.5 kg
